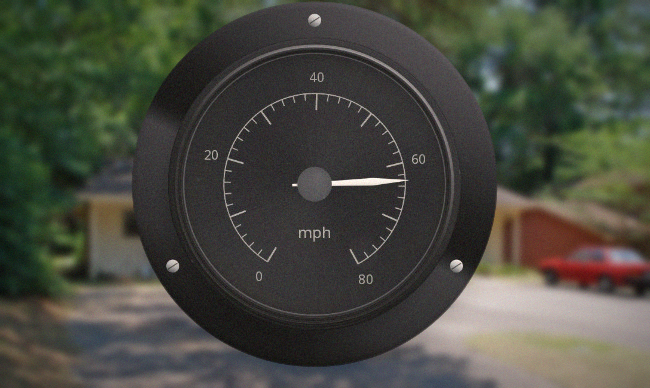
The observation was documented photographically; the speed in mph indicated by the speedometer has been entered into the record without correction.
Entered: 63 mph
